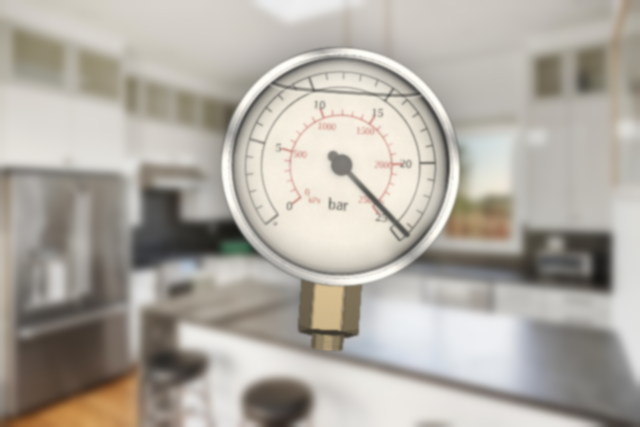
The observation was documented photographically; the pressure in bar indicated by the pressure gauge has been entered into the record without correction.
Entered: 24.5 bar
